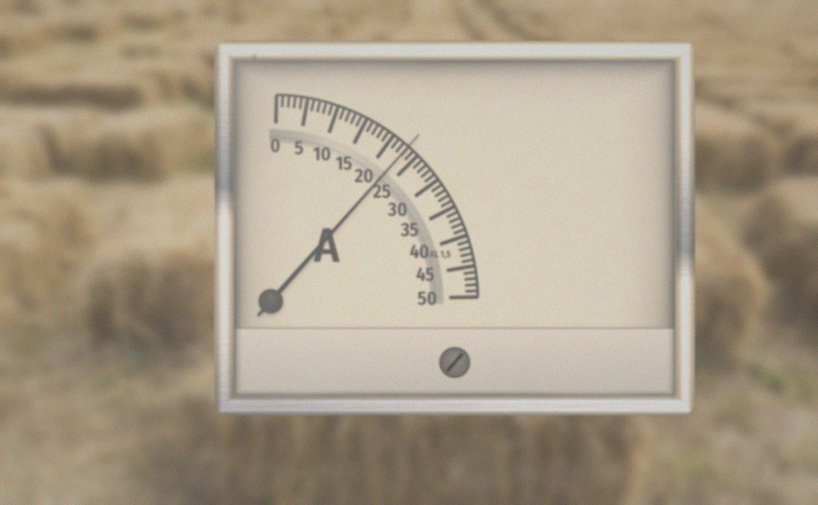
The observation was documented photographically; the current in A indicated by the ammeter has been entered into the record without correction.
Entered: 23 A
